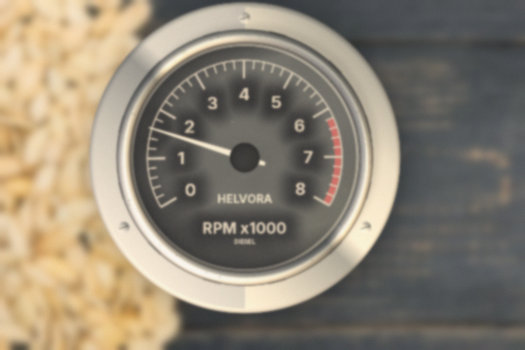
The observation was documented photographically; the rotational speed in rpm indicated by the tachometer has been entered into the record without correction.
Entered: 1600 rpm
